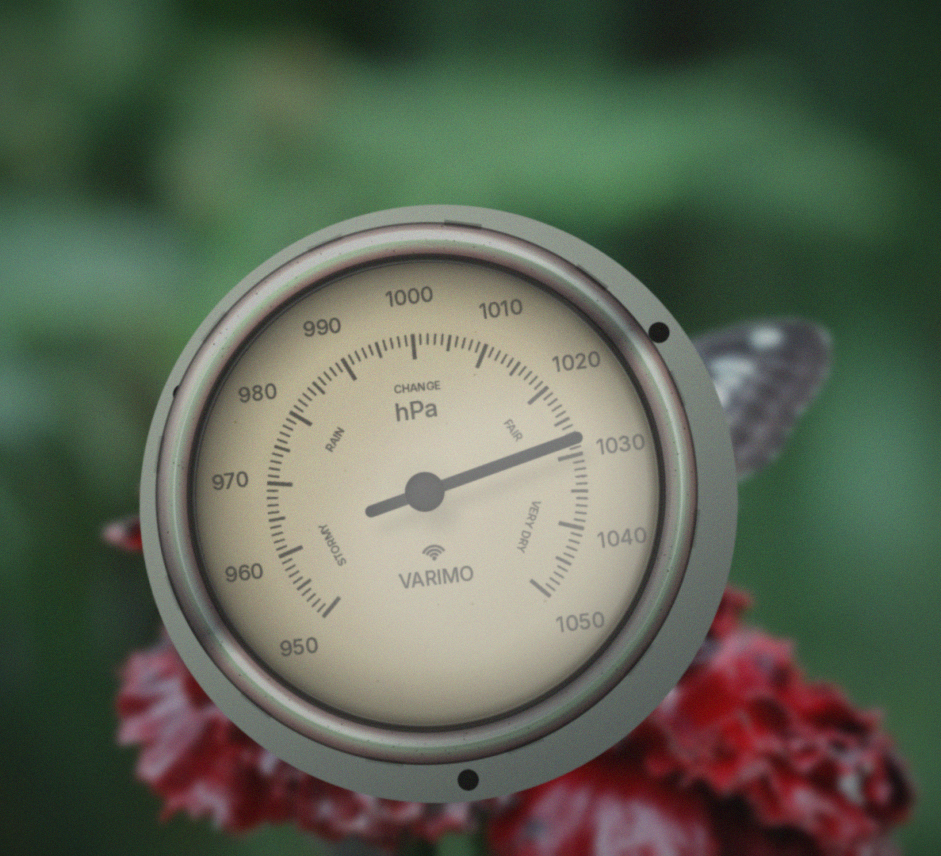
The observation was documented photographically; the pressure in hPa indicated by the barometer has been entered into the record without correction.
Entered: 1028 hPa
